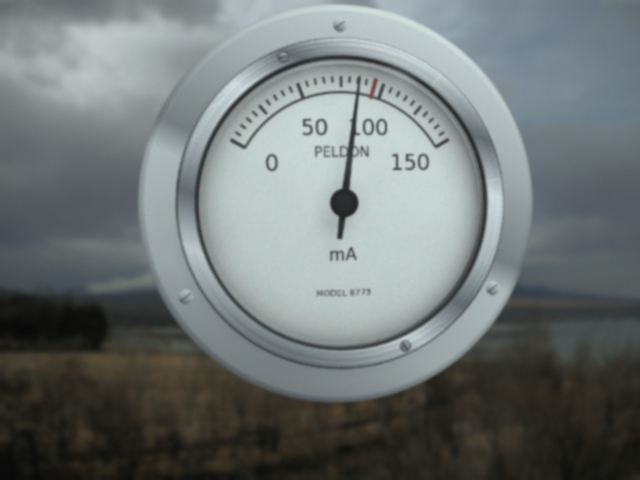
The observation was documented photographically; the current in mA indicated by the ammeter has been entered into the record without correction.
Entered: 85 mA
